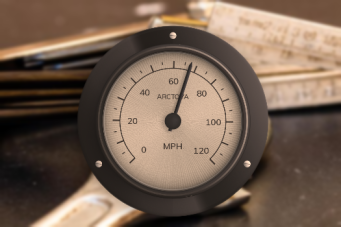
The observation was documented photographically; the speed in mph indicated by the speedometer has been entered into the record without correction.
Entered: 67.5 mph
